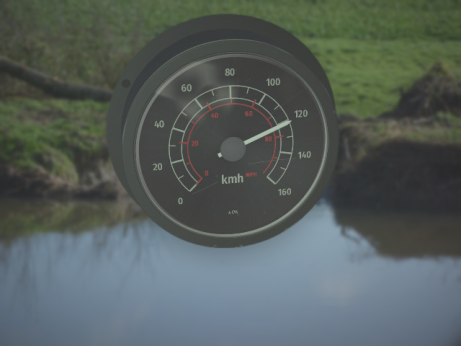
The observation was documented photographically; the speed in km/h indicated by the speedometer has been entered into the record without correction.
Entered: 120 km/h
